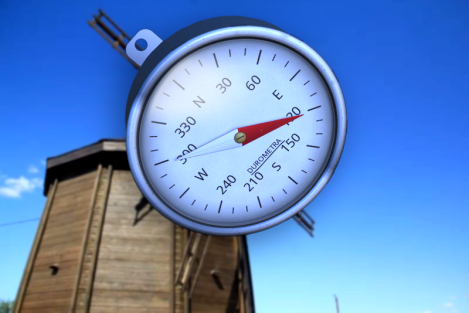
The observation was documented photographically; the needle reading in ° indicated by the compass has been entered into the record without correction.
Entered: 120 °
